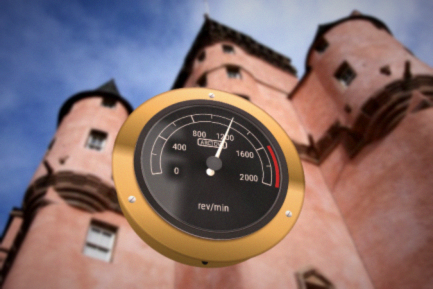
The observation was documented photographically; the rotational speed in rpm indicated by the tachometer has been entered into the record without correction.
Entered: 1200 rpm
